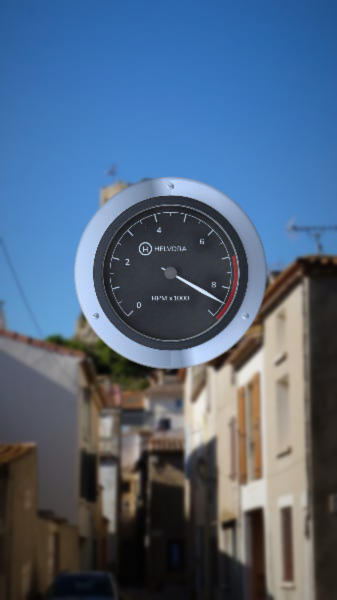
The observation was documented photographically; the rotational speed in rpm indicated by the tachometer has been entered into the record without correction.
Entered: 8500 rpm
